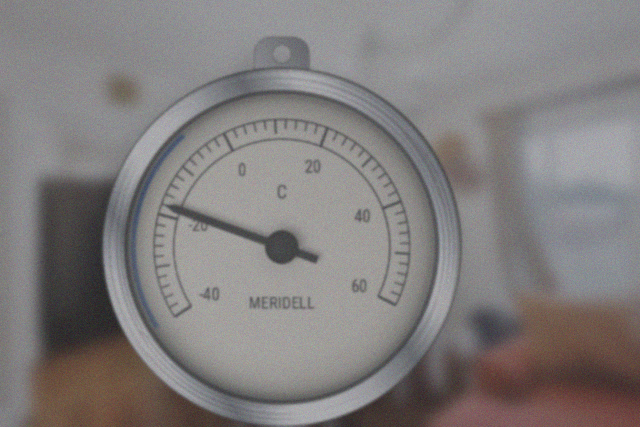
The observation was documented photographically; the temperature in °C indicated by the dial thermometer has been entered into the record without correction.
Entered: -18 °C
